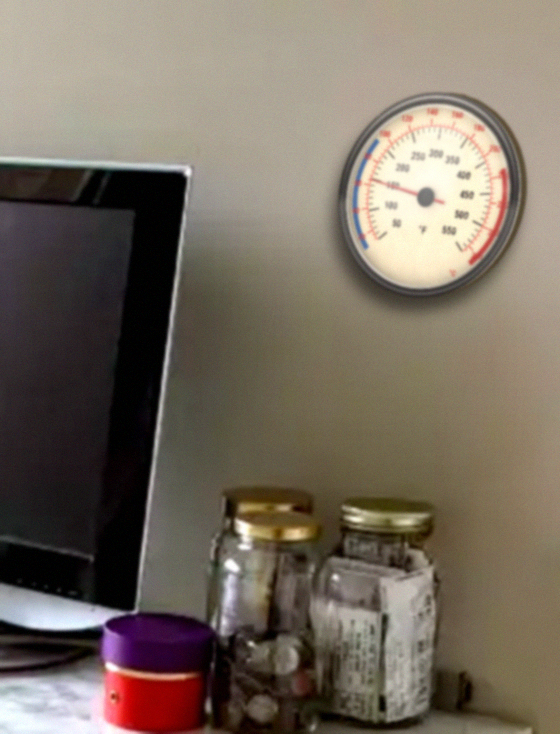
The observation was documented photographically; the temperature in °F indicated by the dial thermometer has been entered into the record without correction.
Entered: 150 °F
